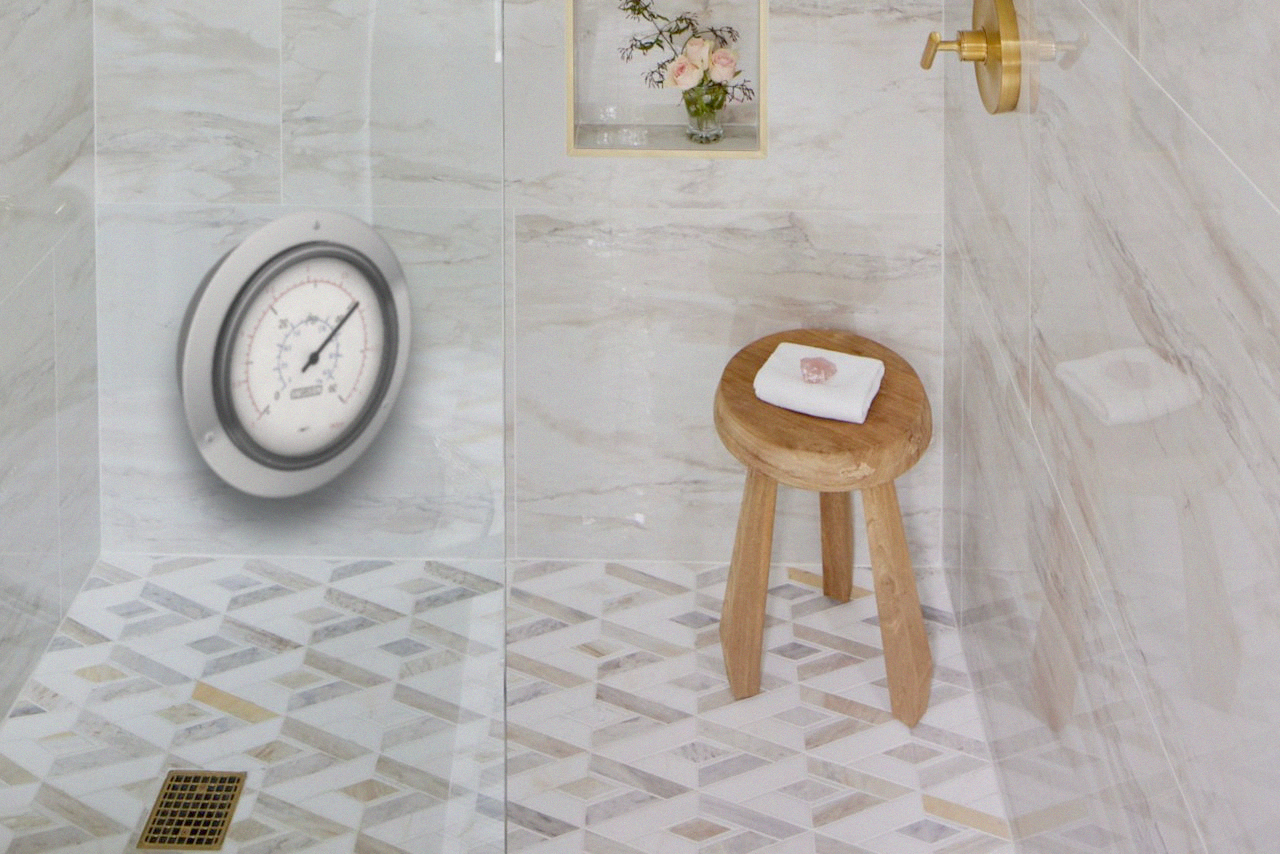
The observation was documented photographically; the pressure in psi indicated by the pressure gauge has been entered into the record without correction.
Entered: 40 psi
